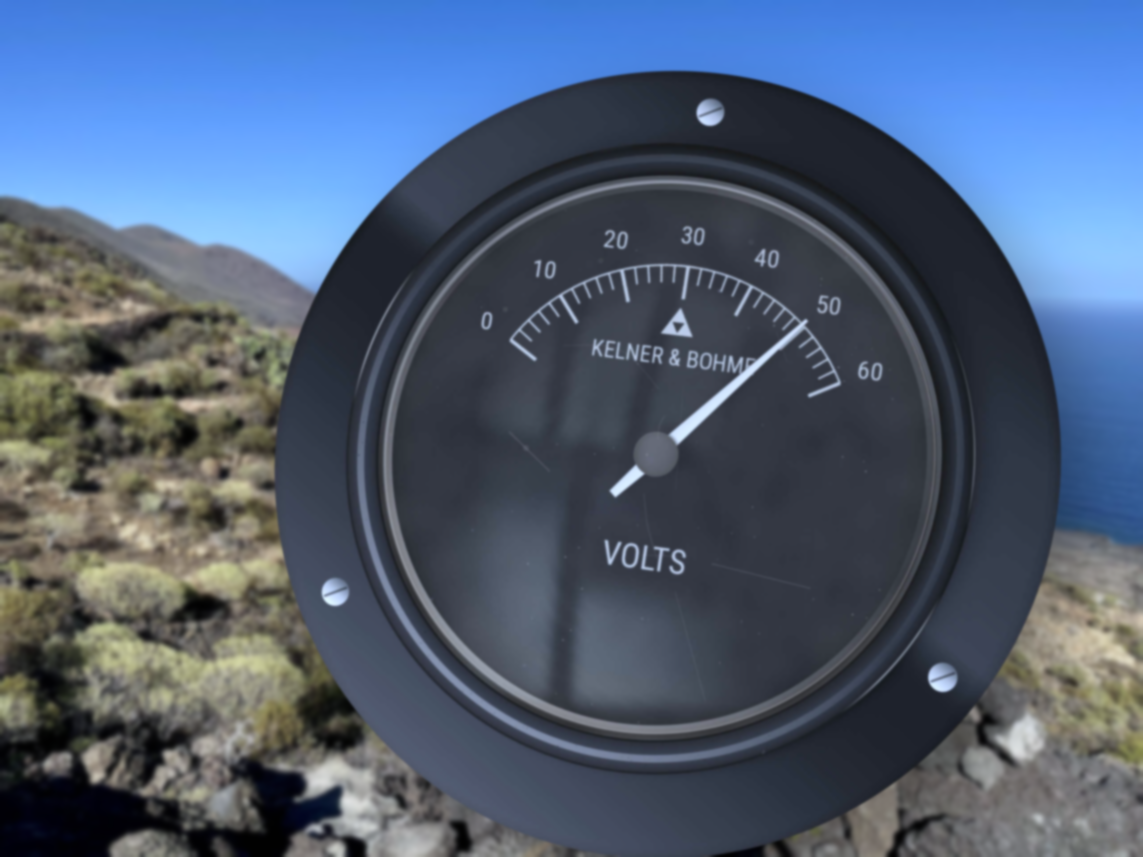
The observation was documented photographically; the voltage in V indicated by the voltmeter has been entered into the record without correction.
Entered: 50 V
